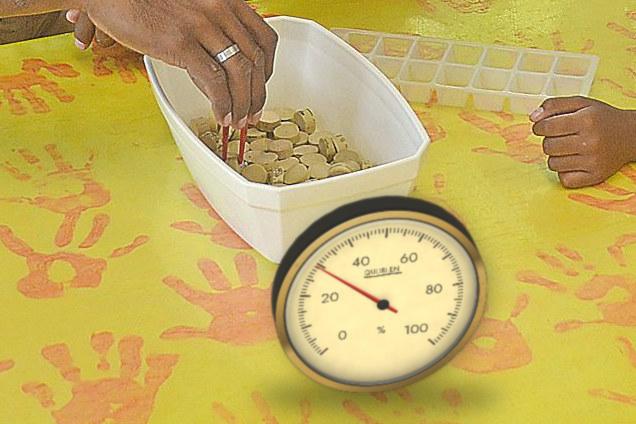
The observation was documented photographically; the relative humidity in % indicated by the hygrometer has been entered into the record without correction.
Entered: 30 %
